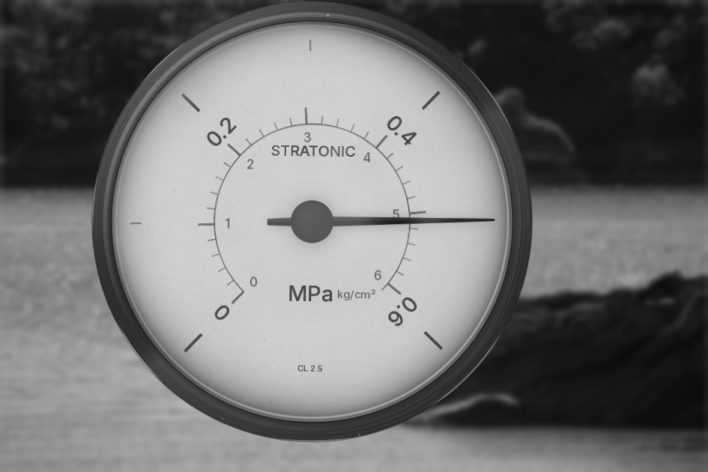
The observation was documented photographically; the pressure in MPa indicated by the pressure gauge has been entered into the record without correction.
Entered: 0.5 MPa
